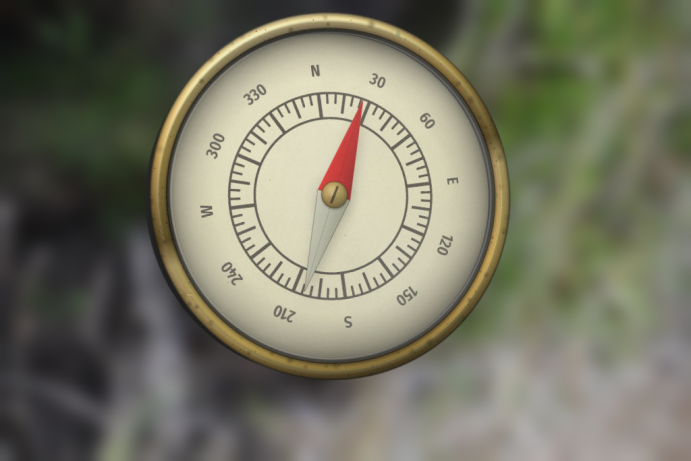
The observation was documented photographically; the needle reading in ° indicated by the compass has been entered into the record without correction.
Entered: 25 °
